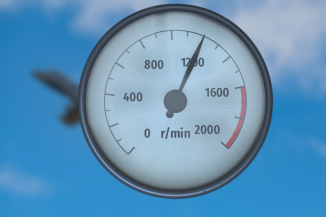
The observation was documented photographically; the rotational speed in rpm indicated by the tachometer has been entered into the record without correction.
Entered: 1200 rpm
